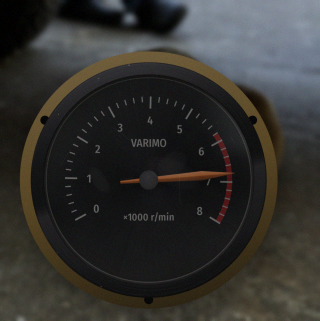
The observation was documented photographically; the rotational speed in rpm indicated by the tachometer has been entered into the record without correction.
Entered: 6800 rpm
